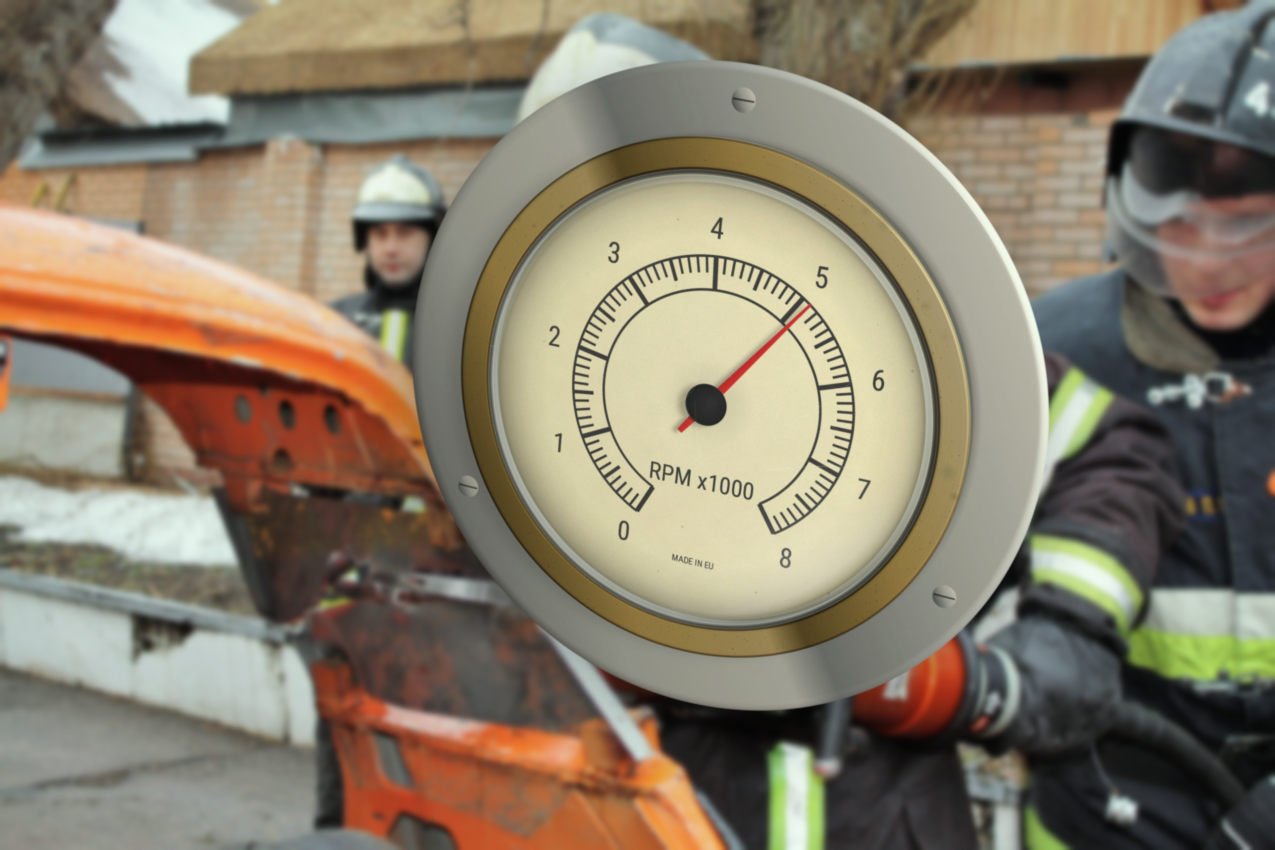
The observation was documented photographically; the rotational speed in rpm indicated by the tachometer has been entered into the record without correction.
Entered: 5100 rpm
